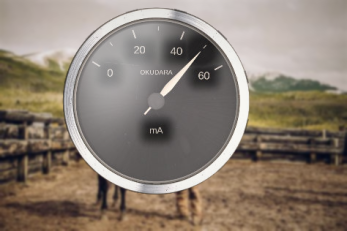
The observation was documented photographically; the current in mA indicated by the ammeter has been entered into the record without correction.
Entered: 50 mA
